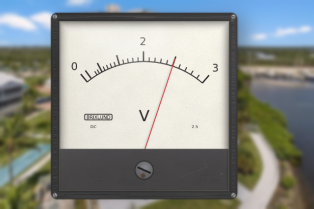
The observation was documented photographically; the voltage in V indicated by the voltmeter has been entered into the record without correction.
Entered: 2.5 V
